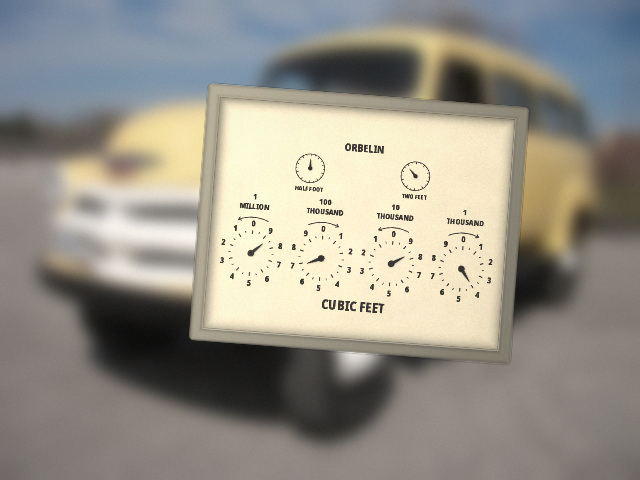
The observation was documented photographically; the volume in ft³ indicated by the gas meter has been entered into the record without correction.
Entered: 868400 ft³
